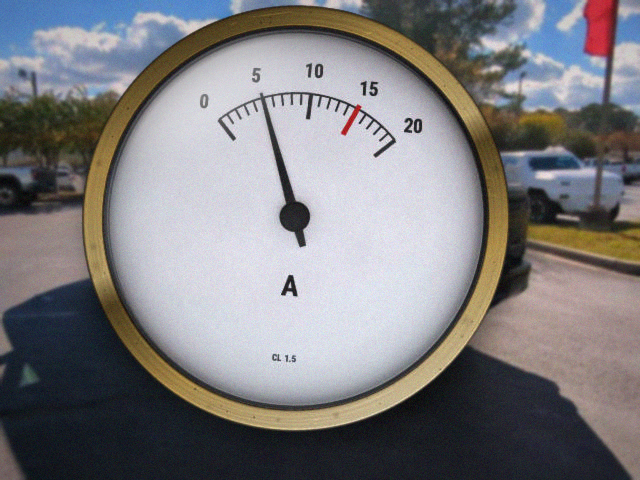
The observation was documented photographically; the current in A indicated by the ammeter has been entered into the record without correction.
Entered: 5 A
